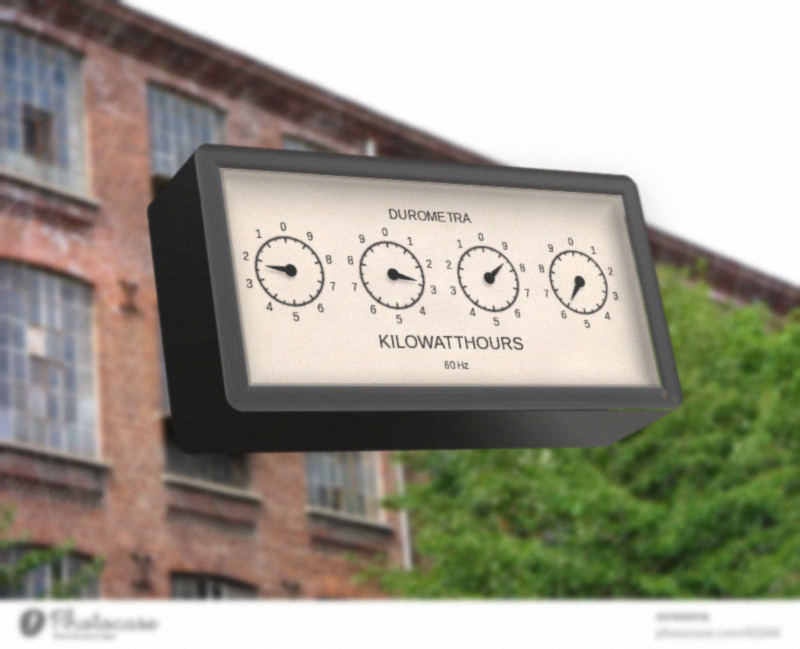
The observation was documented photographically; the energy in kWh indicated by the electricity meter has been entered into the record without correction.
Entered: 2286 kWh
